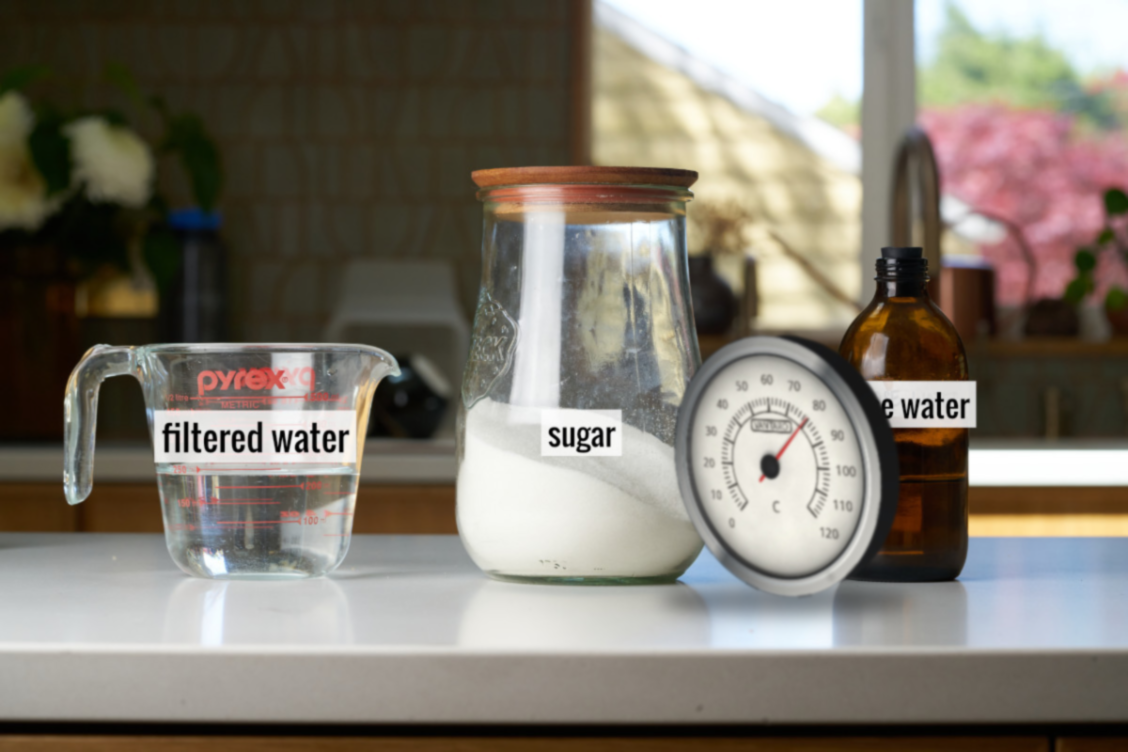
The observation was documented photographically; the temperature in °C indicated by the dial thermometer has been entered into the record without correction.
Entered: 80 °C
